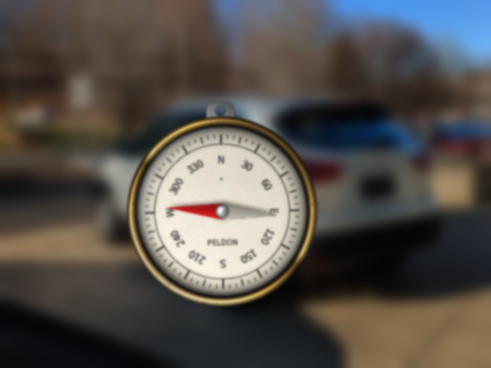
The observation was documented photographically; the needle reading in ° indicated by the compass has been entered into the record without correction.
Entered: 275 °
